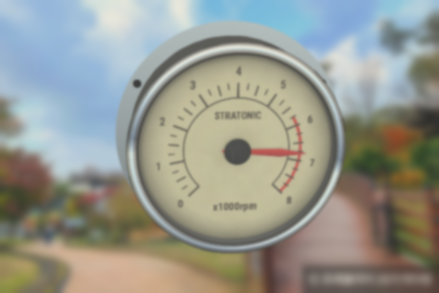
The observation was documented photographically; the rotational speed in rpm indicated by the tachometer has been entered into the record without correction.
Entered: 6750 rpm
